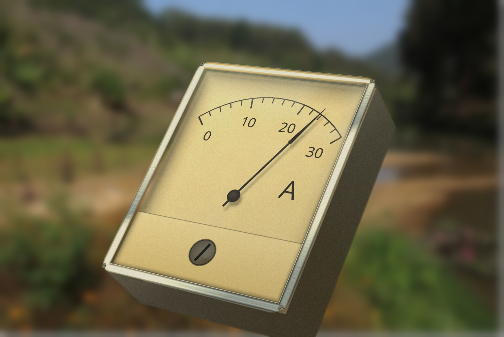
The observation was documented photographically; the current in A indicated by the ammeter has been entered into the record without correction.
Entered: 24 A
